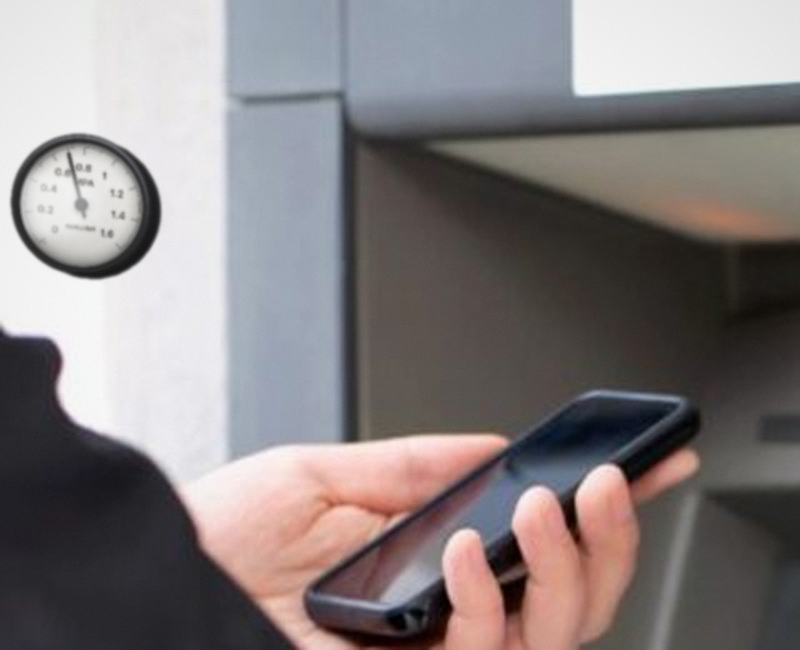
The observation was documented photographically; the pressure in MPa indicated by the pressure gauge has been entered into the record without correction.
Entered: 0.7 MPa
